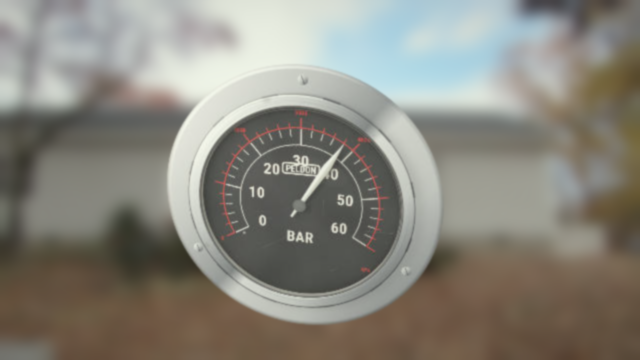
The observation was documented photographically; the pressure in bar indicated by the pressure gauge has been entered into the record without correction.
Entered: 38 bar
